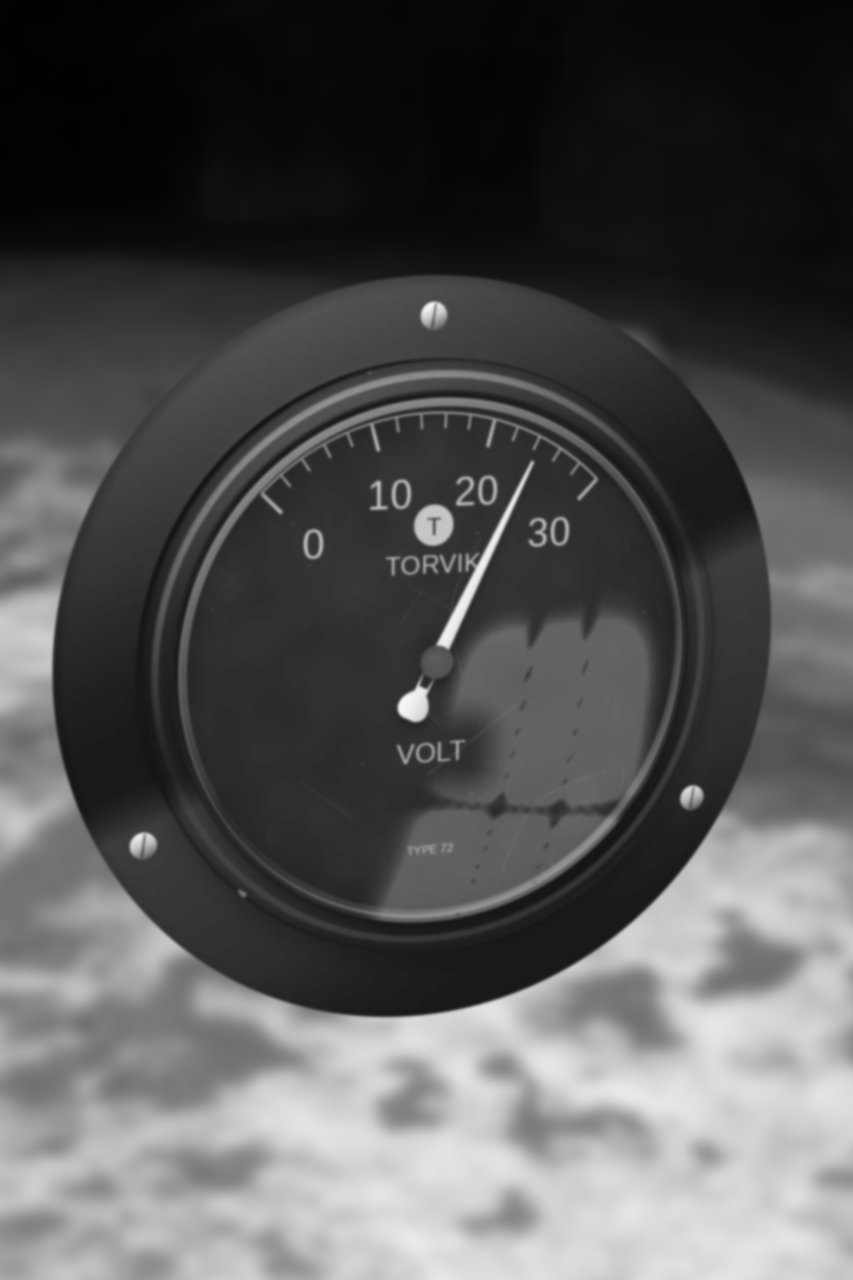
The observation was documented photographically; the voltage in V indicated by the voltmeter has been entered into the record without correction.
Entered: 24 V
